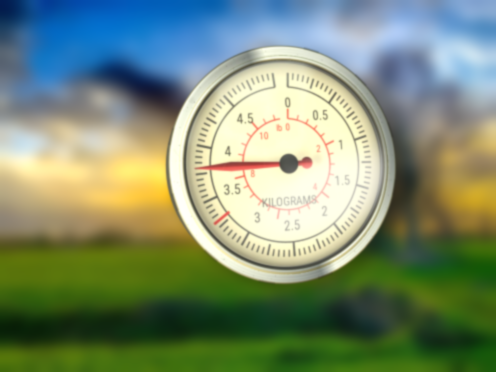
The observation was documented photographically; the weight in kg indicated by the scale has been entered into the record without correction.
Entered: 3.8 kg
